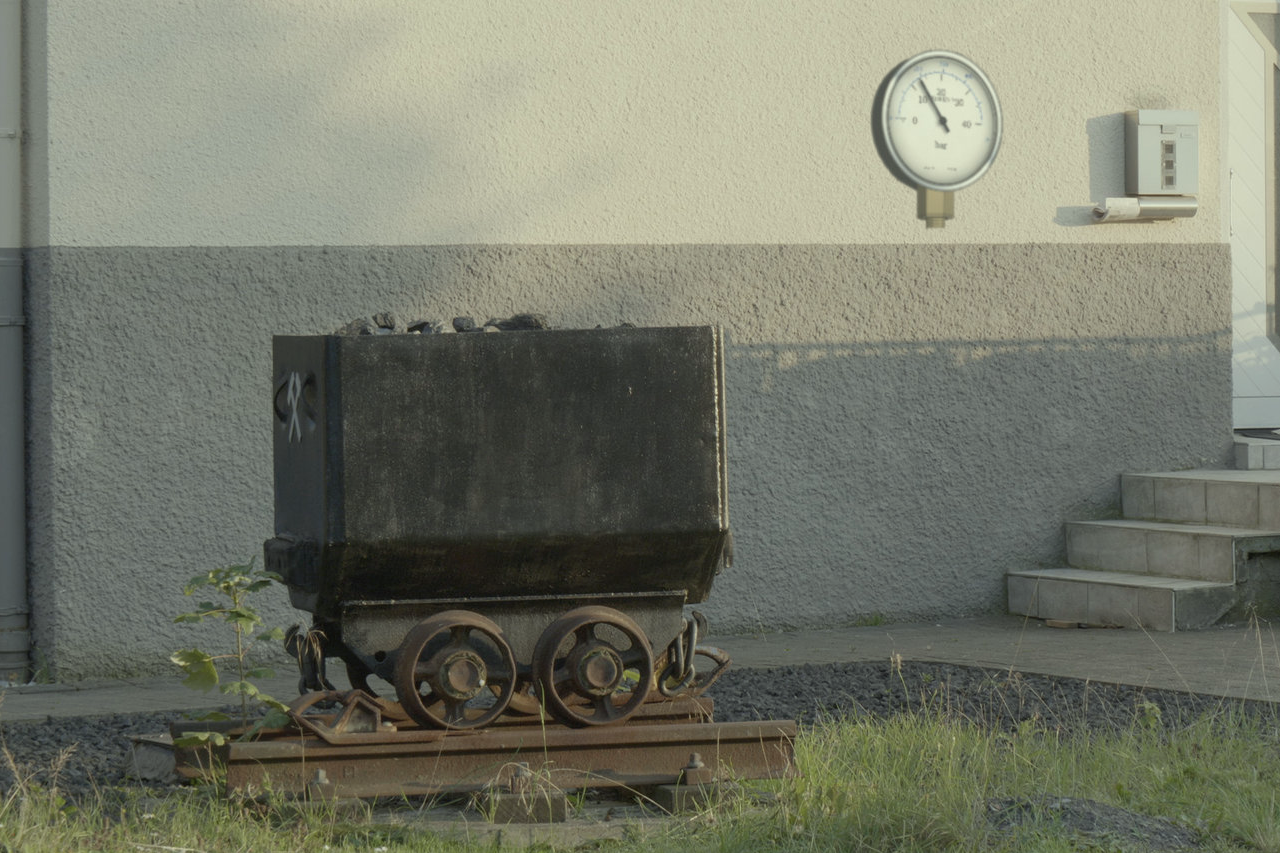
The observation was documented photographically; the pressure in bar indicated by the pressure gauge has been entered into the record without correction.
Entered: 12.5 bar
